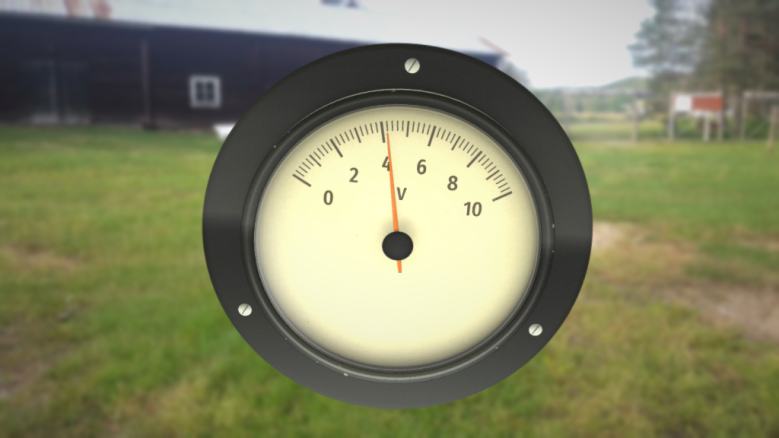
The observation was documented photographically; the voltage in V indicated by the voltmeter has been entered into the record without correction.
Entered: 4.2 V
